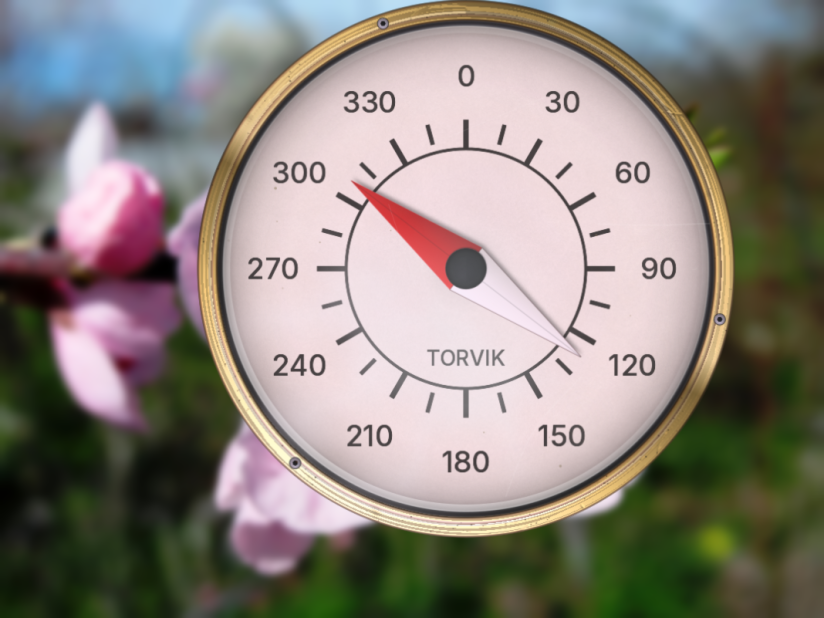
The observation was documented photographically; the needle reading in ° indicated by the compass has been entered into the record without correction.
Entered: 307.5 °
